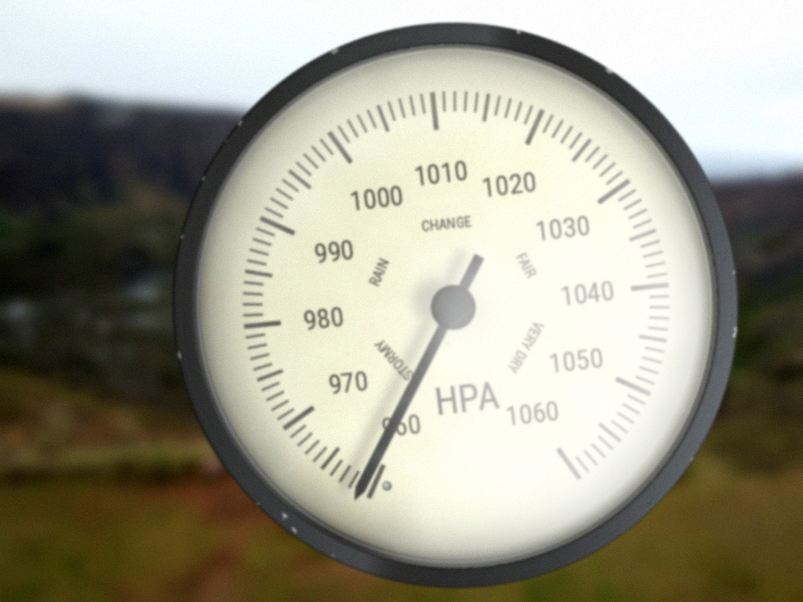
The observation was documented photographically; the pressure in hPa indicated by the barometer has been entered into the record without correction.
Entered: 961 hPa
